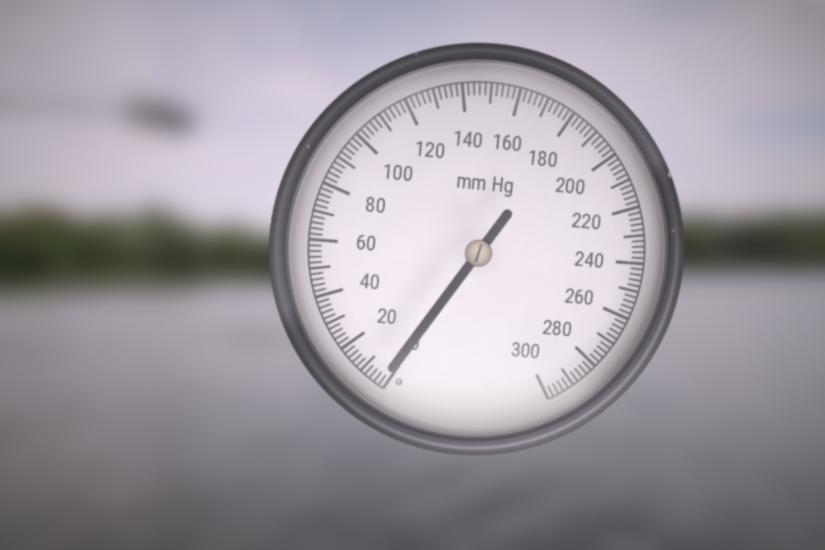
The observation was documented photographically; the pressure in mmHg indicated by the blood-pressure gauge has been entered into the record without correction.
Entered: 2 mmHg
